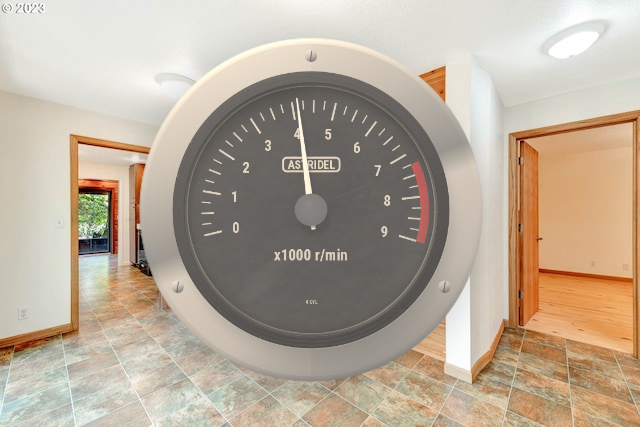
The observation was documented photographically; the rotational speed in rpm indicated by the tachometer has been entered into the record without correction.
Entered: 4125 rpm
